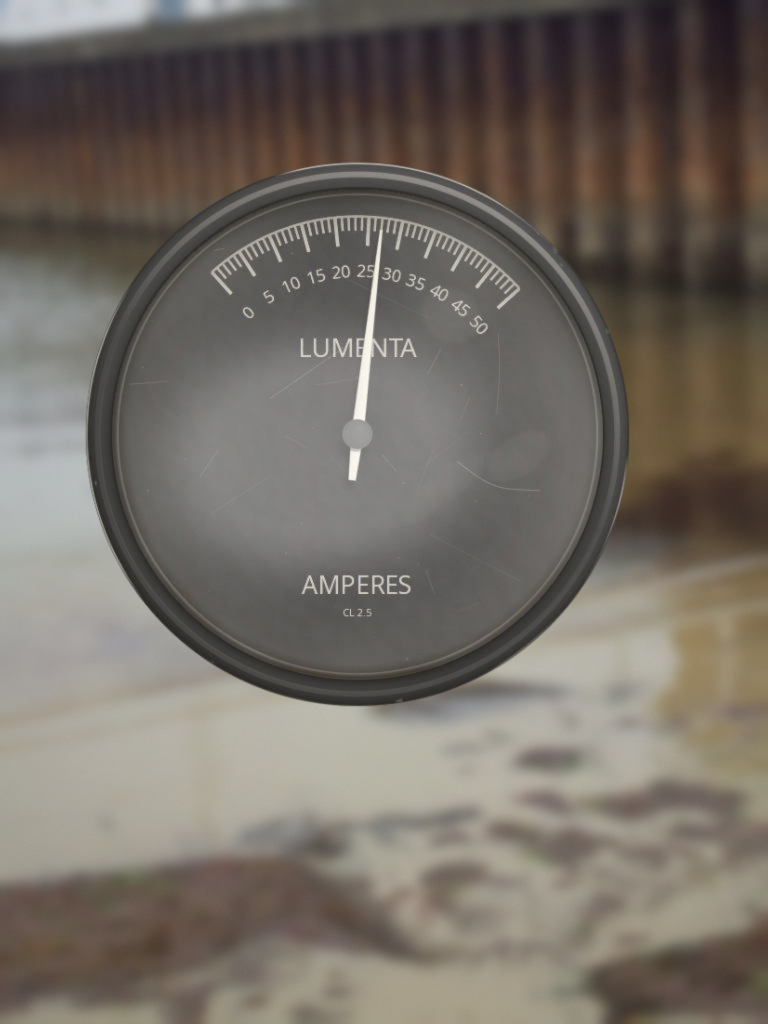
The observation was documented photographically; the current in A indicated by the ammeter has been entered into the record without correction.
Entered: 27 A
